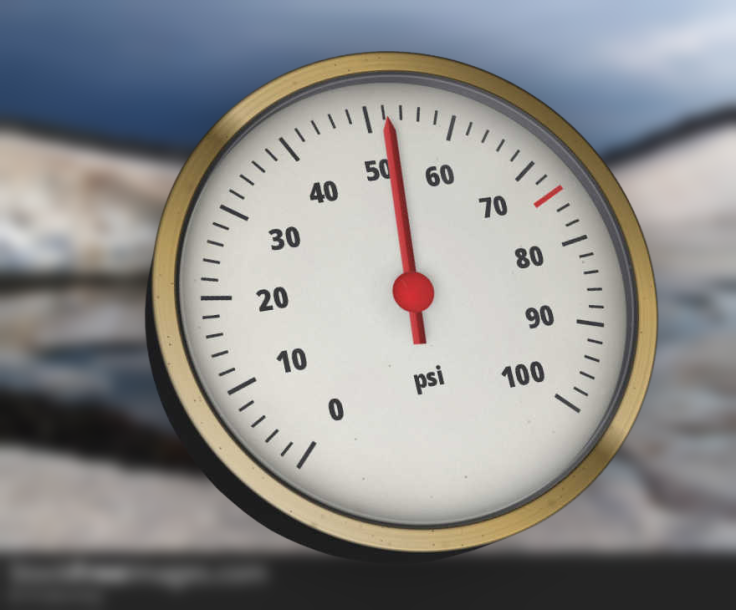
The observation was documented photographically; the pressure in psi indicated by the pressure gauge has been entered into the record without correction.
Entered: 52 psi
